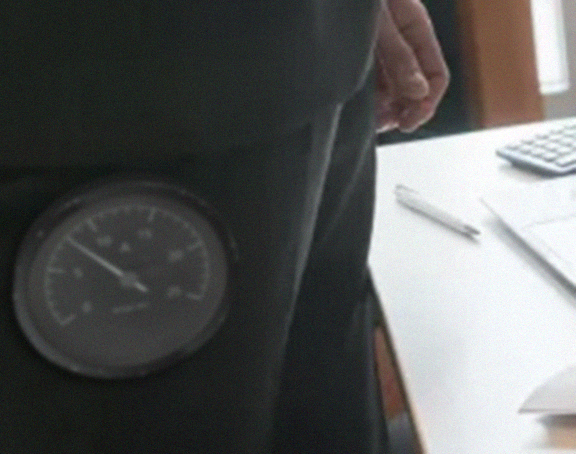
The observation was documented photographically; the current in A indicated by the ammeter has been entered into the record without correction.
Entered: 8 A
